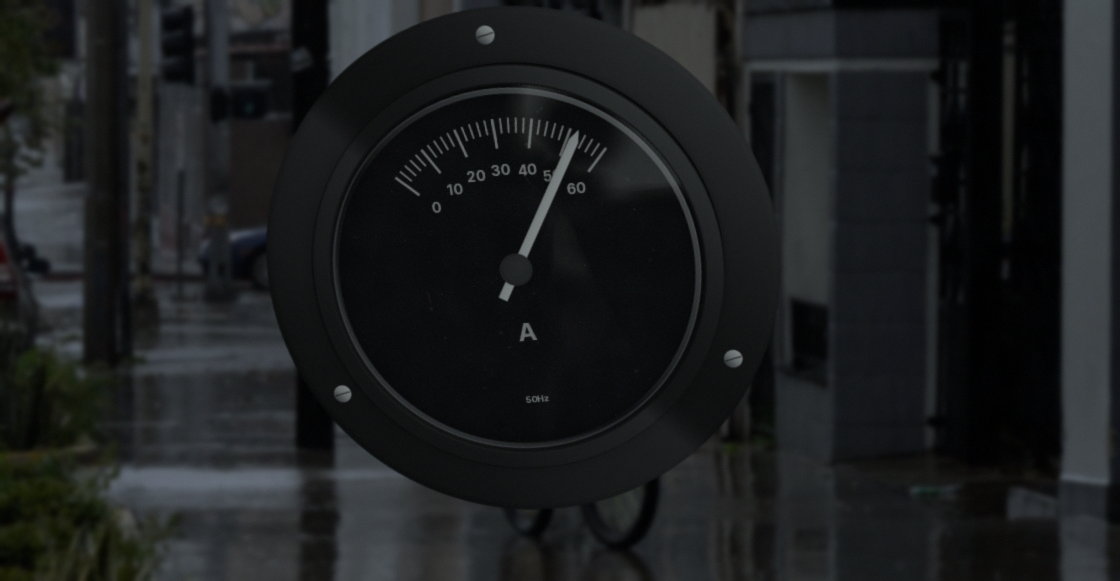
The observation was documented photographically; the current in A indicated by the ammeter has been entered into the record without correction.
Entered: 52 A
